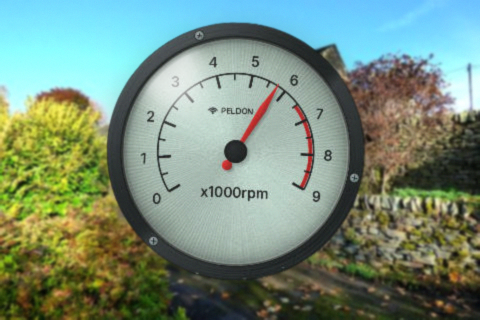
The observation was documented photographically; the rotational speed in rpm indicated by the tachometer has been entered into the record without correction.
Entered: 5750 rpm
